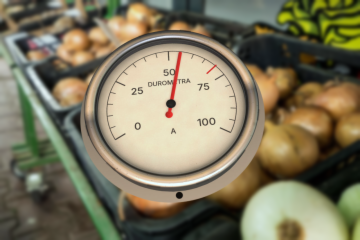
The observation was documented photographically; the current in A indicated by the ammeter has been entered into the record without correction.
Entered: 55 A
